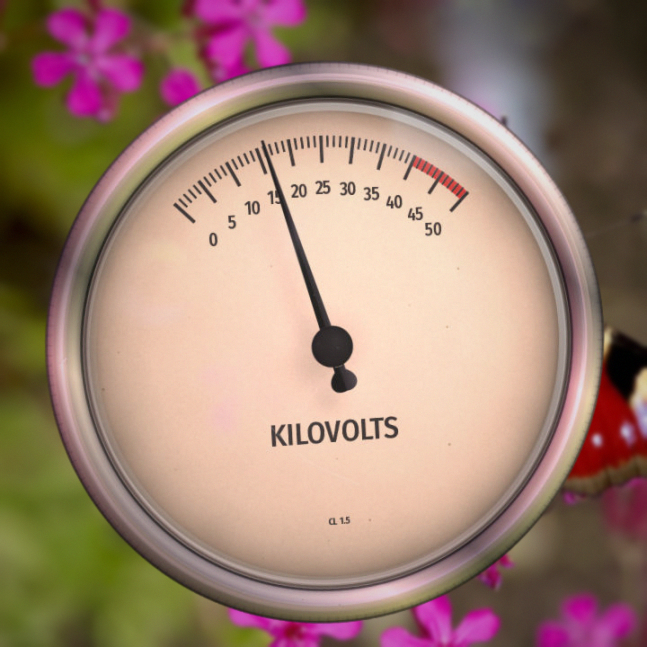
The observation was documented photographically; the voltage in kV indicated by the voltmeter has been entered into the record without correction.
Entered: 16 kV
